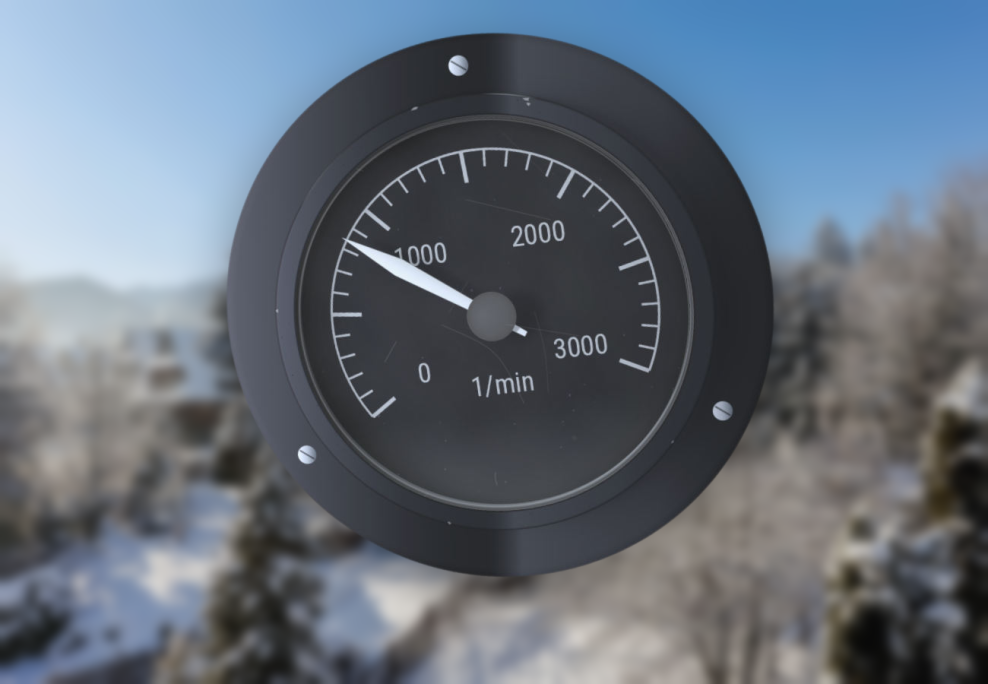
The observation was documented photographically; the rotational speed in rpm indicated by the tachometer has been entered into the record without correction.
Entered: 850 rpm
